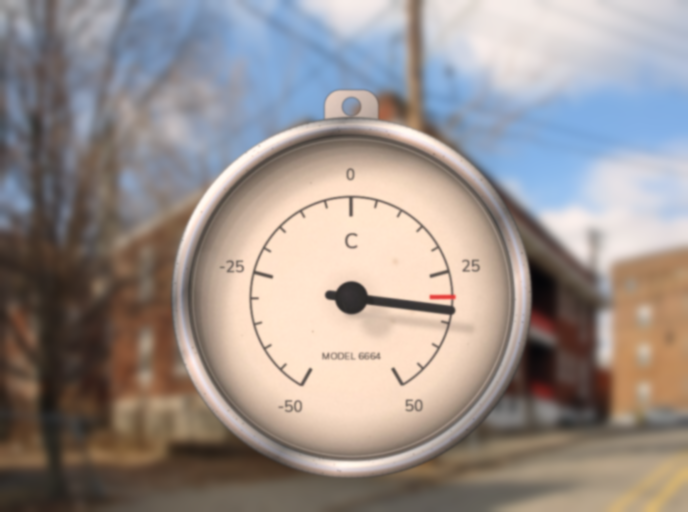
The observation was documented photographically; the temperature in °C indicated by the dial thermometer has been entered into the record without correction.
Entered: 32.5 °C
